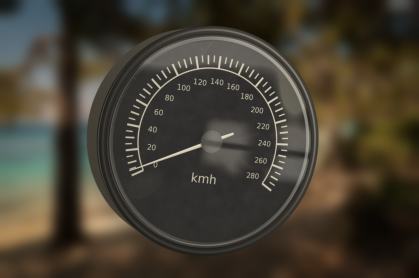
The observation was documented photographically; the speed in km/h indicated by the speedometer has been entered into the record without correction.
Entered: 5 km/h
